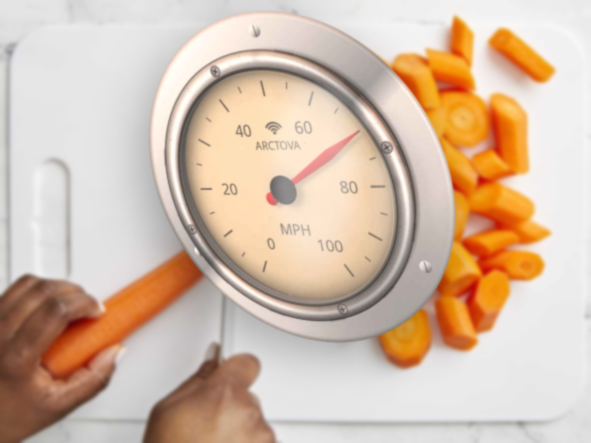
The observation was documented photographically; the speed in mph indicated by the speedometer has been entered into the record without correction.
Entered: 70 mph
